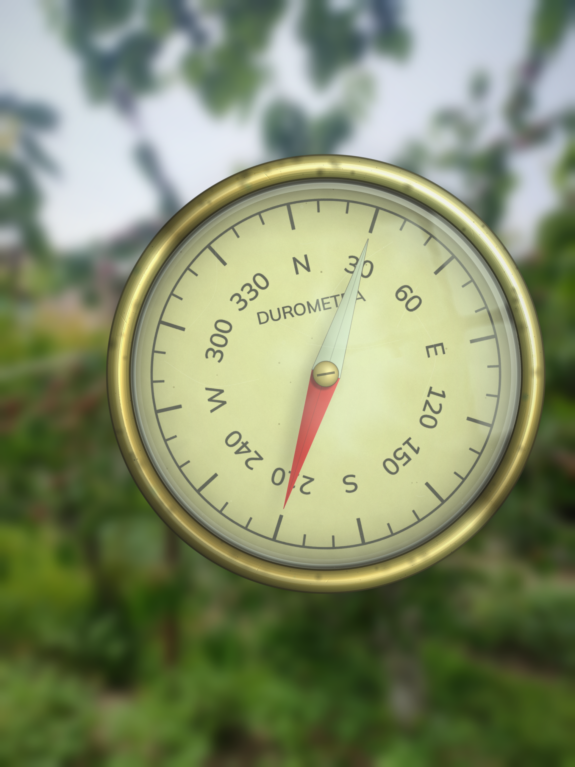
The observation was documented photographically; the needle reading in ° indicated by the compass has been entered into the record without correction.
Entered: 210 °
